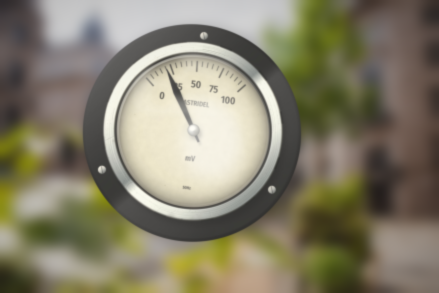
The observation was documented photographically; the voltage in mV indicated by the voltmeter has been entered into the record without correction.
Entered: 20 mV
